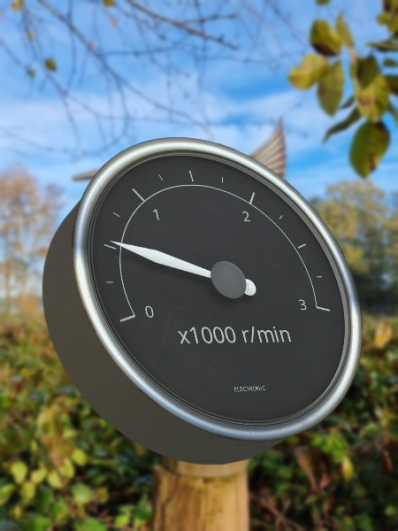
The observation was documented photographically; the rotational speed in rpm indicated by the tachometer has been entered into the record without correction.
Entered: 500 rpm
